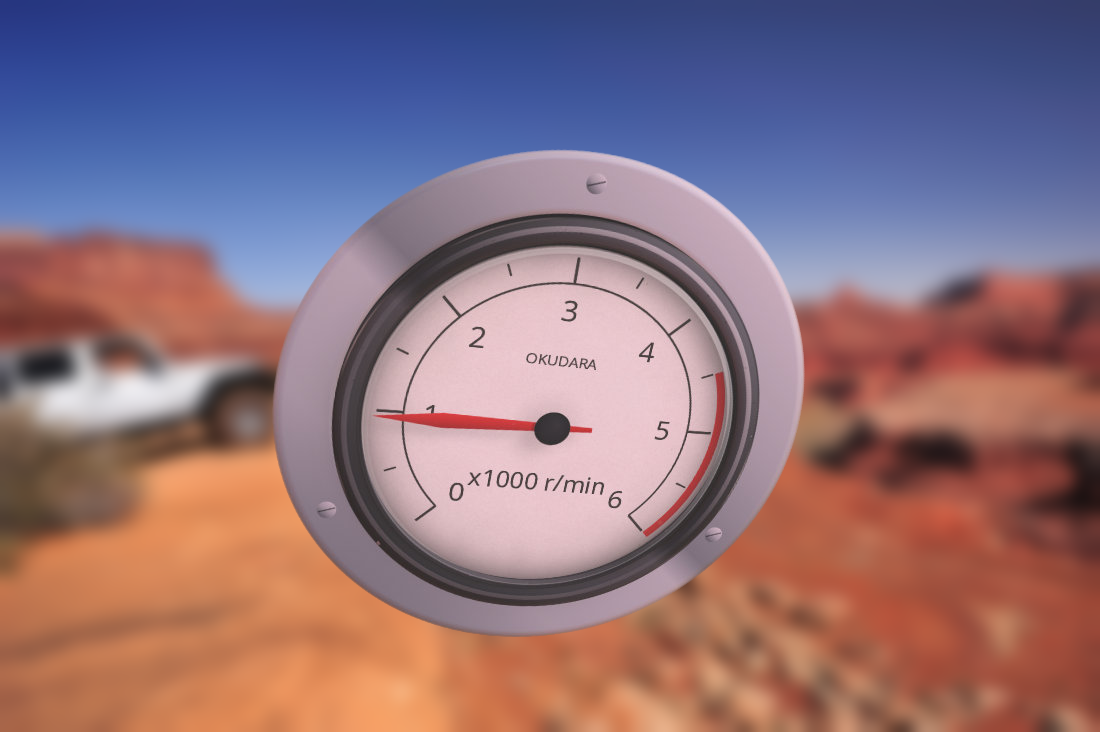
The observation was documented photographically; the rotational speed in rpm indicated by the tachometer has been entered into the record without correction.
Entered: 1000 rpm
